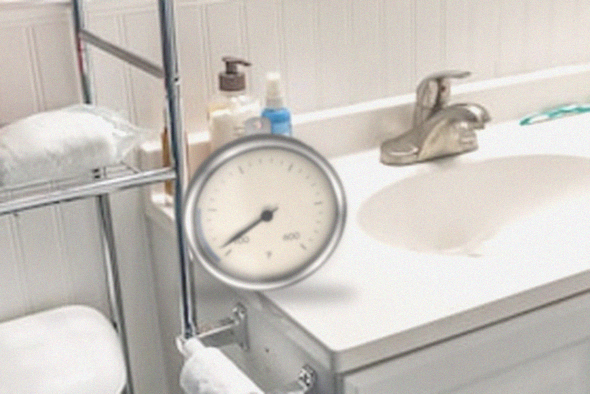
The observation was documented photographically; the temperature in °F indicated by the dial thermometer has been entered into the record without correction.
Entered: 120 °F
